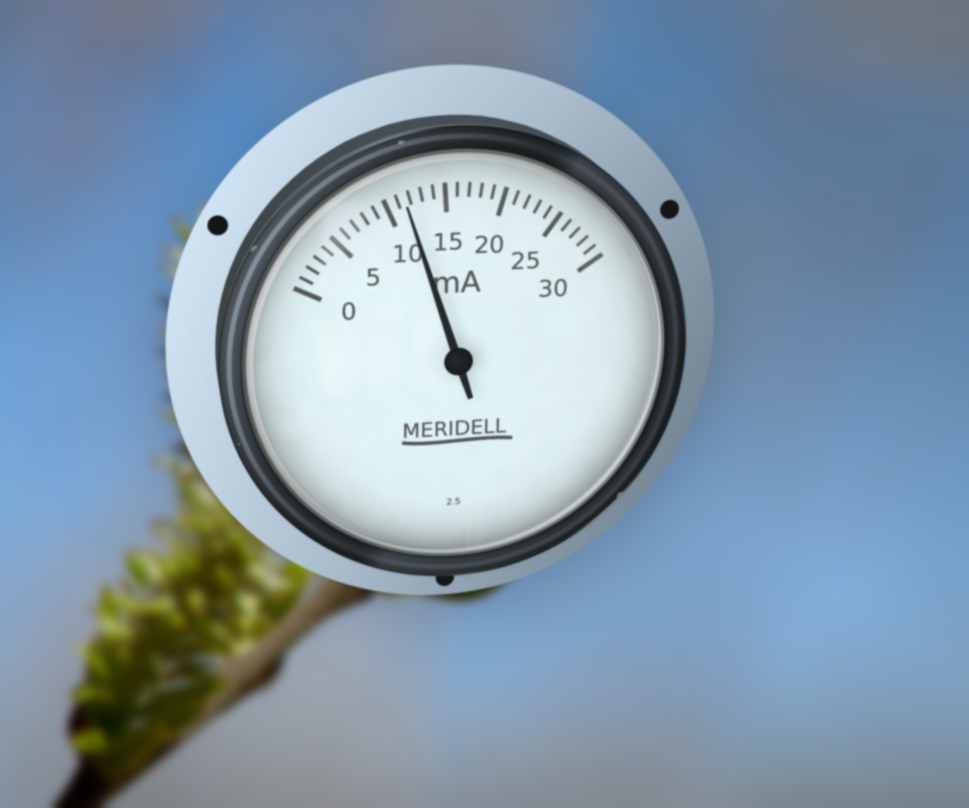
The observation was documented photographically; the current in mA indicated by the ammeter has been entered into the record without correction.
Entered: 11.5 mA
